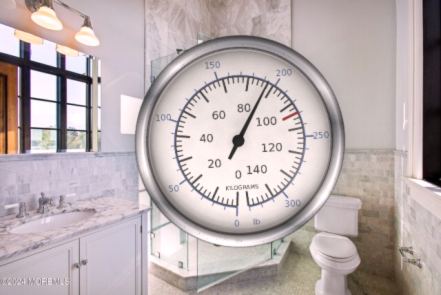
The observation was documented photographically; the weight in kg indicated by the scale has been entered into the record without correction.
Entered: 88 kg
